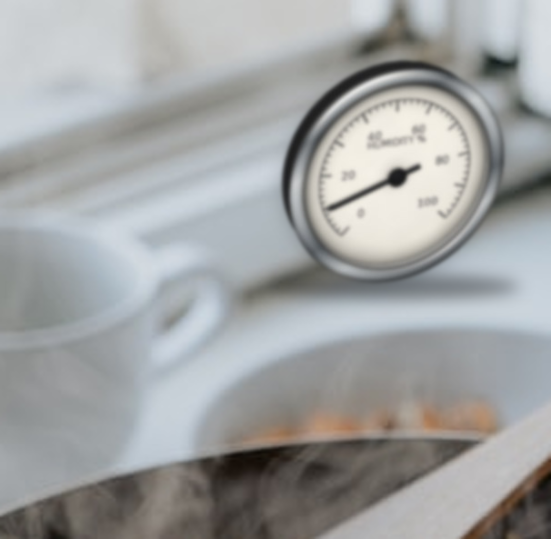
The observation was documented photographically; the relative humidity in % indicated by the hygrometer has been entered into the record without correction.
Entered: 10 %
